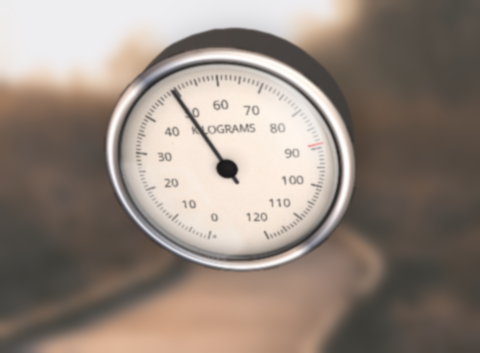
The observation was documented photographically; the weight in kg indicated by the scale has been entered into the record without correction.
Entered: 50 kg
